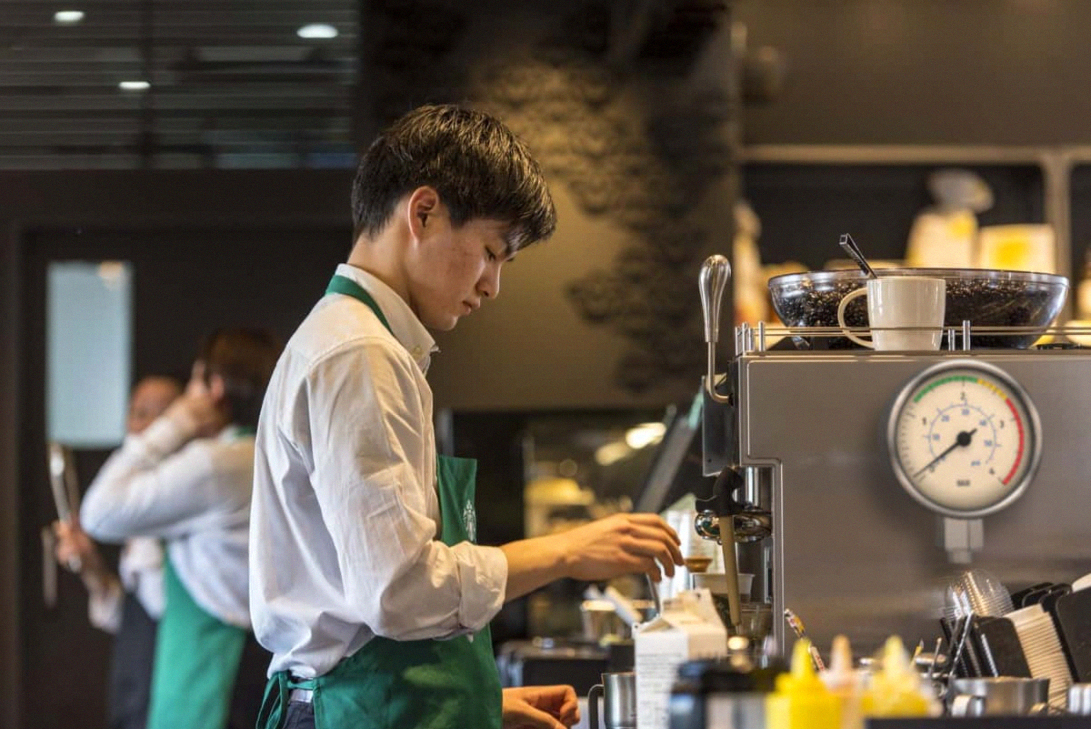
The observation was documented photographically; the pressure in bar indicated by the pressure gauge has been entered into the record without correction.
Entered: 0.1 bar
